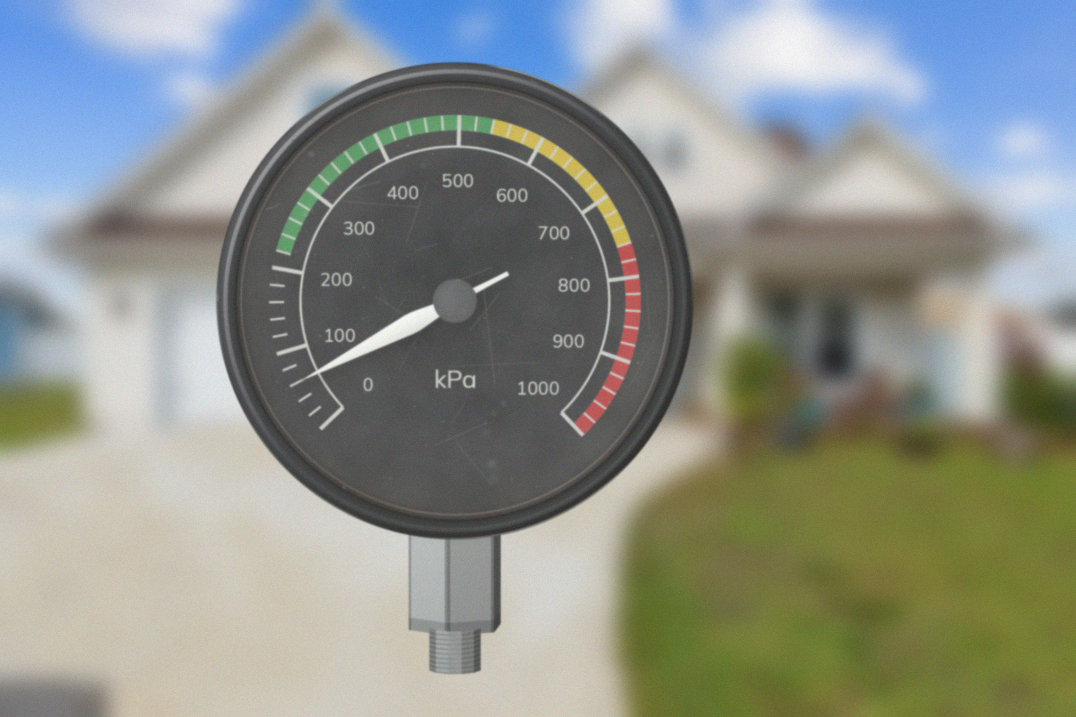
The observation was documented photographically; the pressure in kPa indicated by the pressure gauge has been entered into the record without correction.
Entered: 60 kPa
